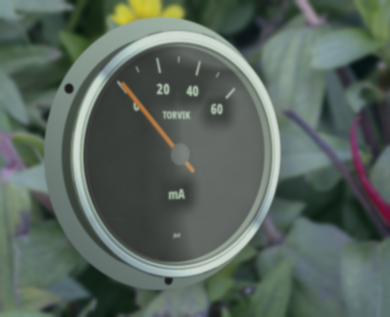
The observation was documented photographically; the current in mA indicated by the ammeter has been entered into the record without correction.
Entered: 0 mA
